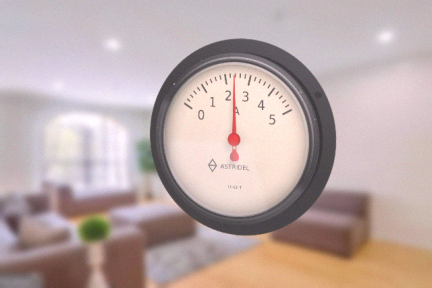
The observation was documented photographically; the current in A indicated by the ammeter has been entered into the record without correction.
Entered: 2.4 A
